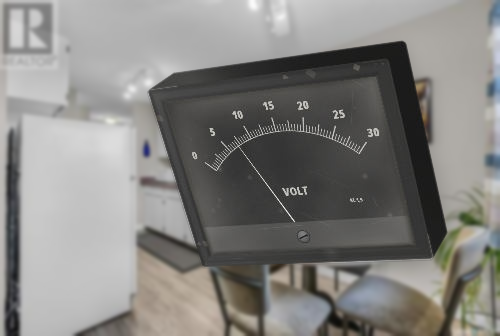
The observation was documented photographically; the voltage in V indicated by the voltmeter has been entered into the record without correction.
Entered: 7.5 V
